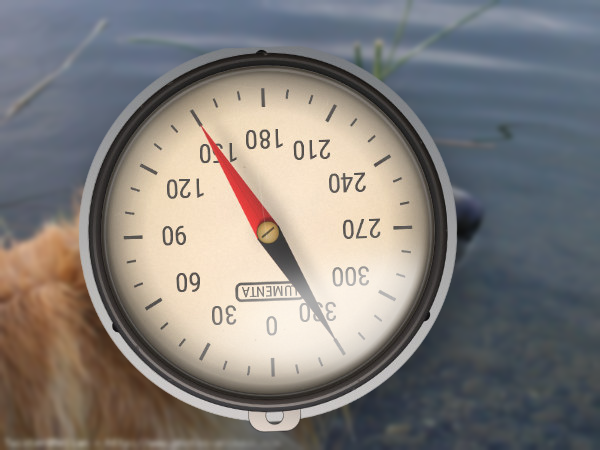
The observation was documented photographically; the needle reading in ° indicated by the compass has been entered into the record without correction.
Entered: 150 °
